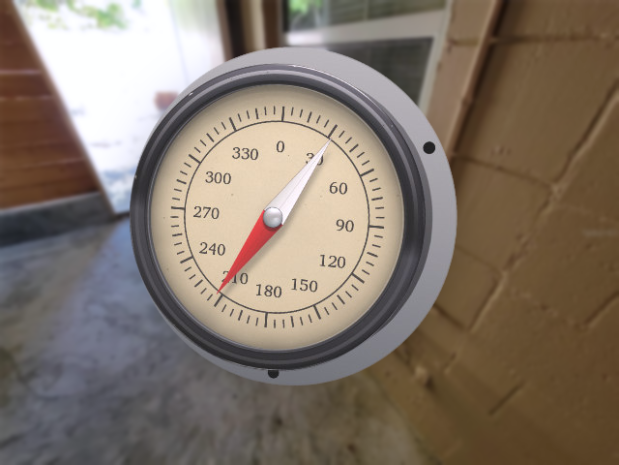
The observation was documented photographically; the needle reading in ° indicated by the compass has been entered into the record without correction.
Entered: 212.5 °
